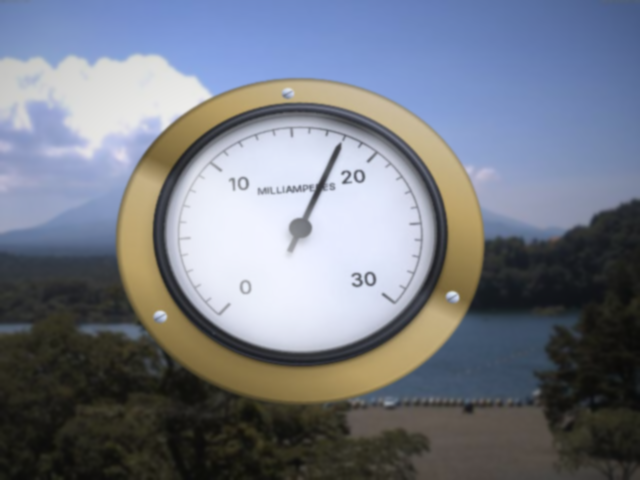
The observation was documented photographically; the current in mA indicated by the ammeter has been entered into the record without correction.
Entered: 18 mA
